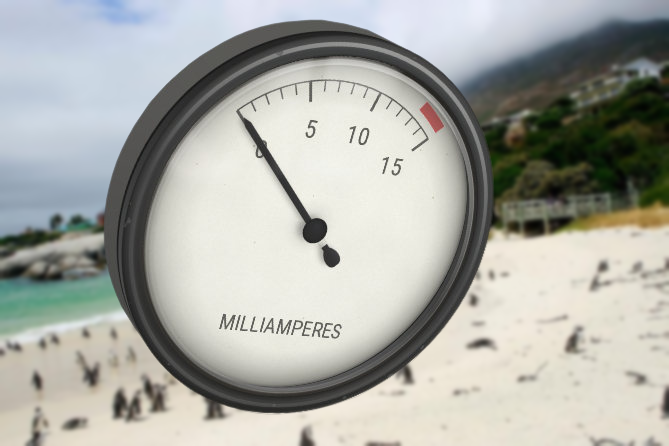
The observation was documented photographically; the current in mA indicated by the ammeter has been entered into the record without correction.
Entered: 0 mA
